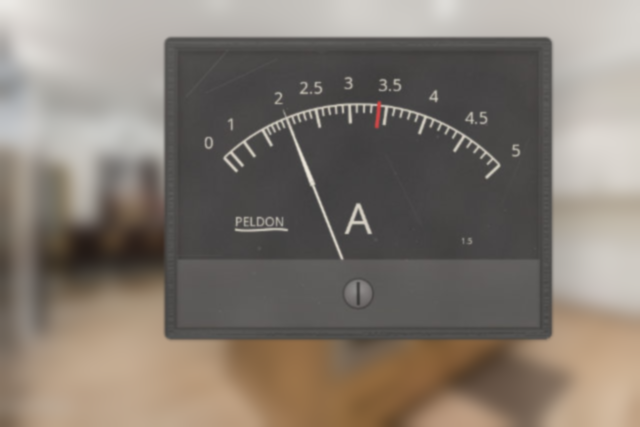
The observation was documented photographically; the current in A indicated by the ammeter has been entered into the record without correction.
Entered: 2 A
